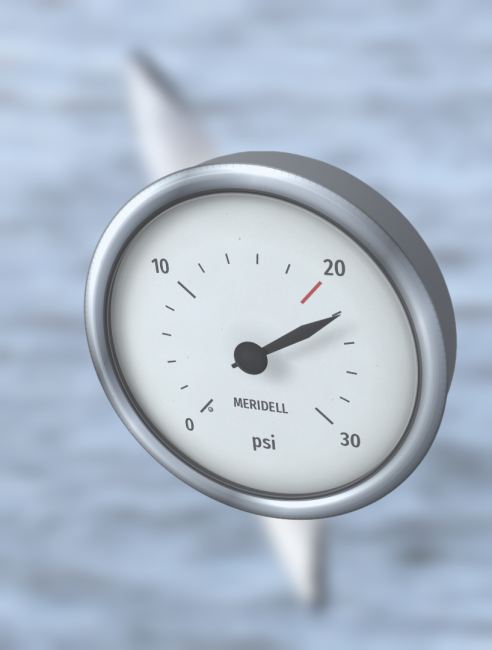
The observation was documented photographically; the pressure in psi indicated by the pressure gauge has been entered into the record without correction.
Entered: 22 psi
